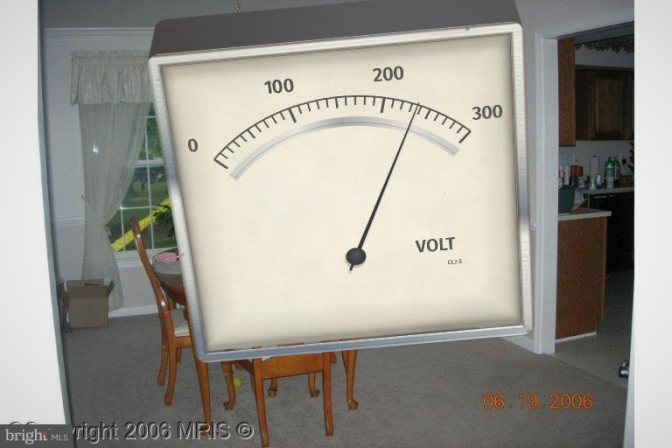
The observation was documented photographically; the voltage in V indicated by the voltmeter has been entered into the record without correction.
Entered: 235 V
